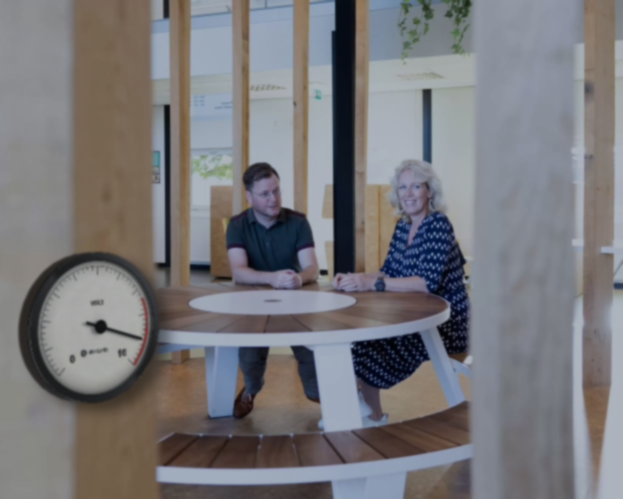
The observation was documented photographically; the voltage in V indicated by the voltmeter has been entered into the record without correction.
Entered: 9 V
